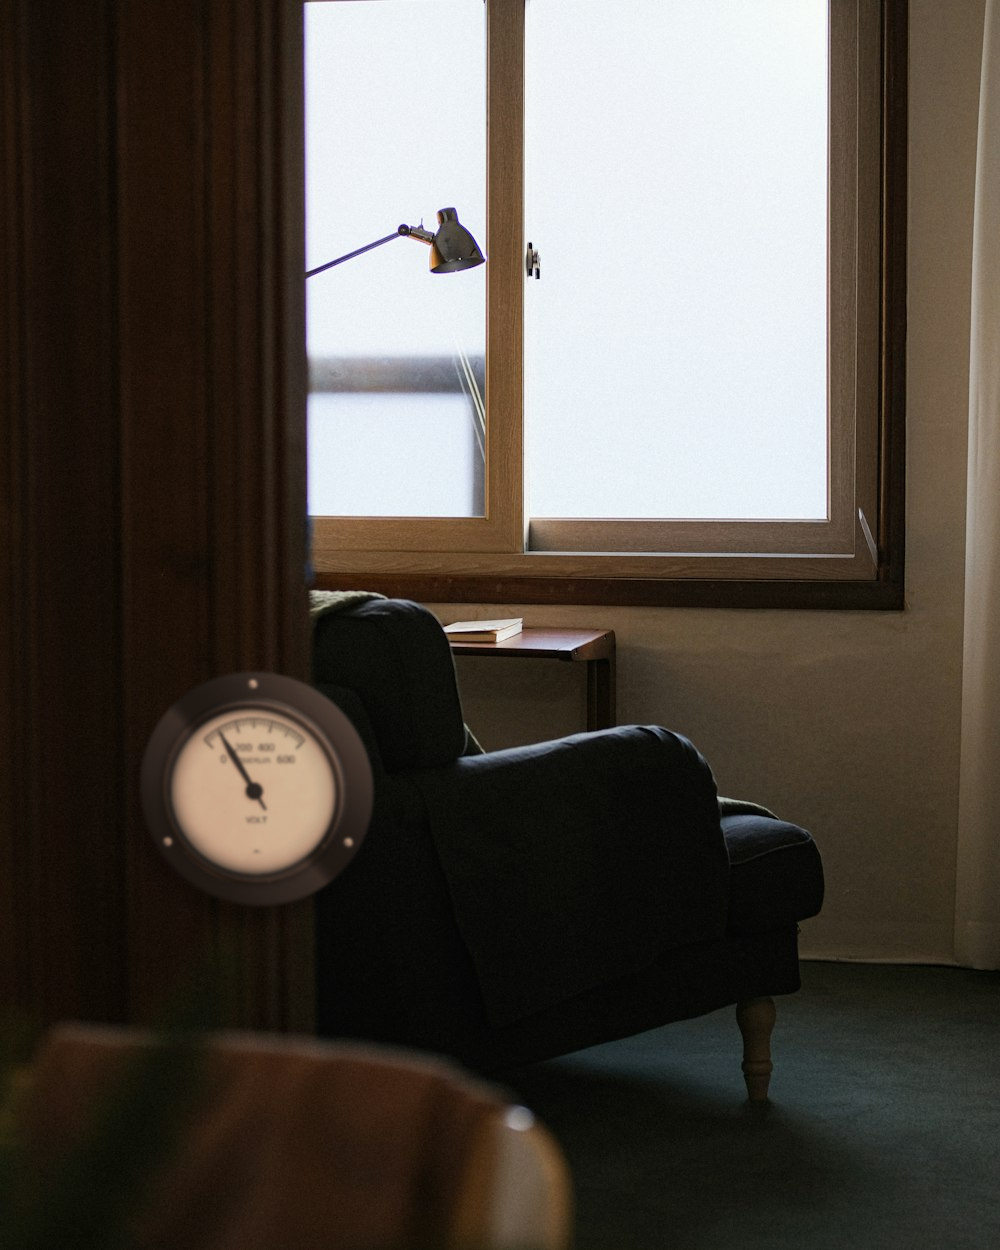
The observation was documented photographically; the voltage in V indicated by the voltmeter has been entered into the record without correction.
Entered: 100 V
